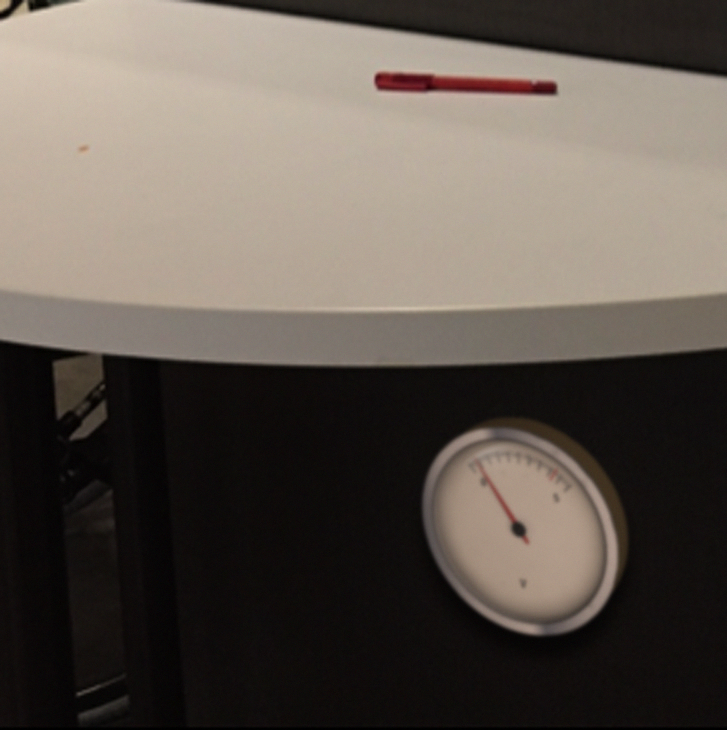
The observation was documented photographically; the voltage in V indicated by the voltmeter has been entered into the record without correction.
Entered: 0.5 V
